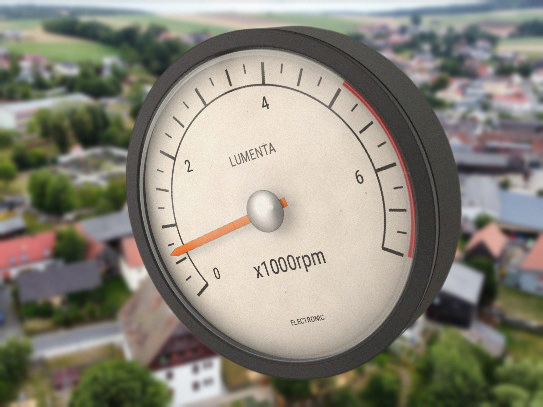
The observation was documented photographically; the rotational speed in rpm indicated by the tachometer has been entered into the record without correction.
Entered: 625 rpm
